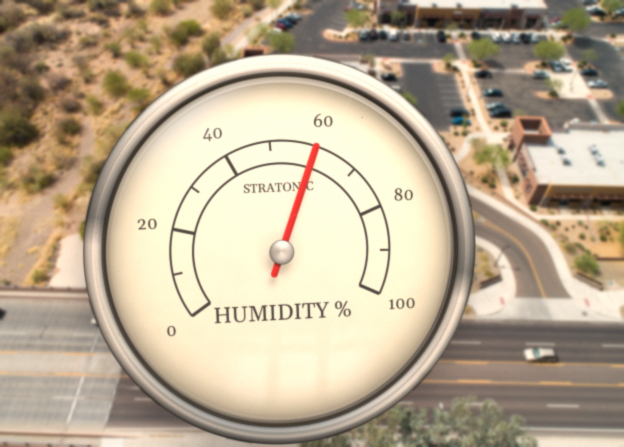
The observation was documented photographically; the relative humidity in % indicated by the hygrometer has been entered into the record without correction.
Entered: 60 %
